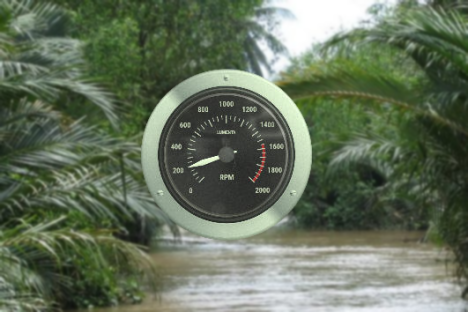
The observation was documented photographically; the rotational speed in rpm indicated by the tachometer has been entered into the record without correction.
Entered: 200 rpm
